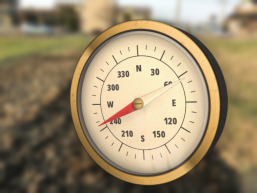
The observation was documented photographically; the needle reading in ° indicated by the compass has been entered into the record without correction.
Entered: 245 °
